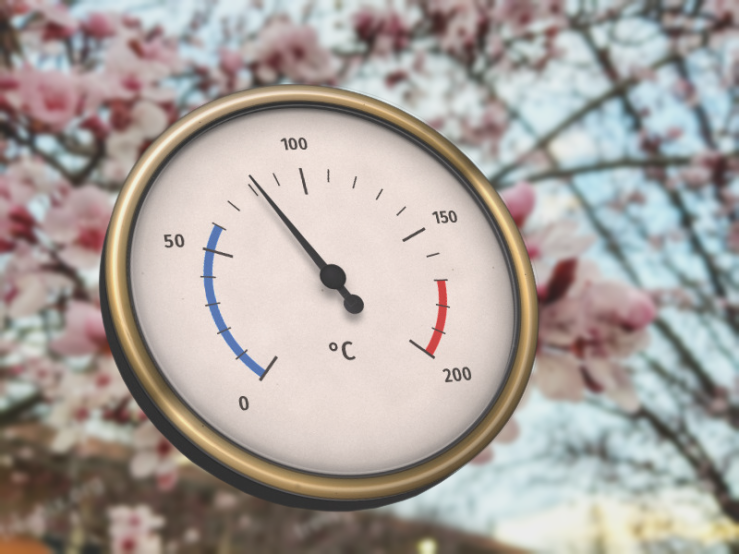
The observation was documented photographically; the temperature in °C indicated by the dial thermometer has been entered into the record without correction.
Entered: 80 °C
